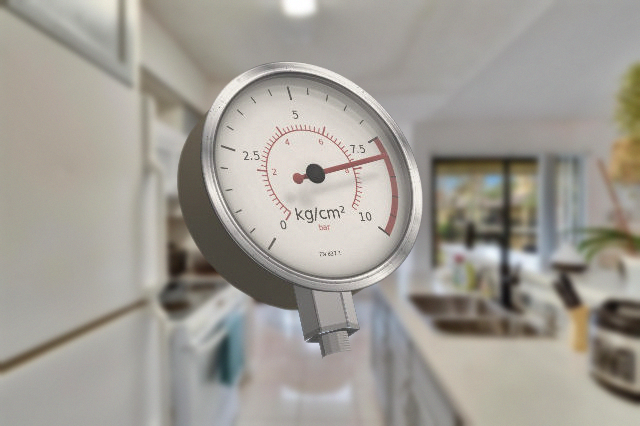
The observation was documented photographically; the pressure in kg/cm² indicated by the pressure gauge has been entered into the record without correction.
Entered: 8 kg/cm²
